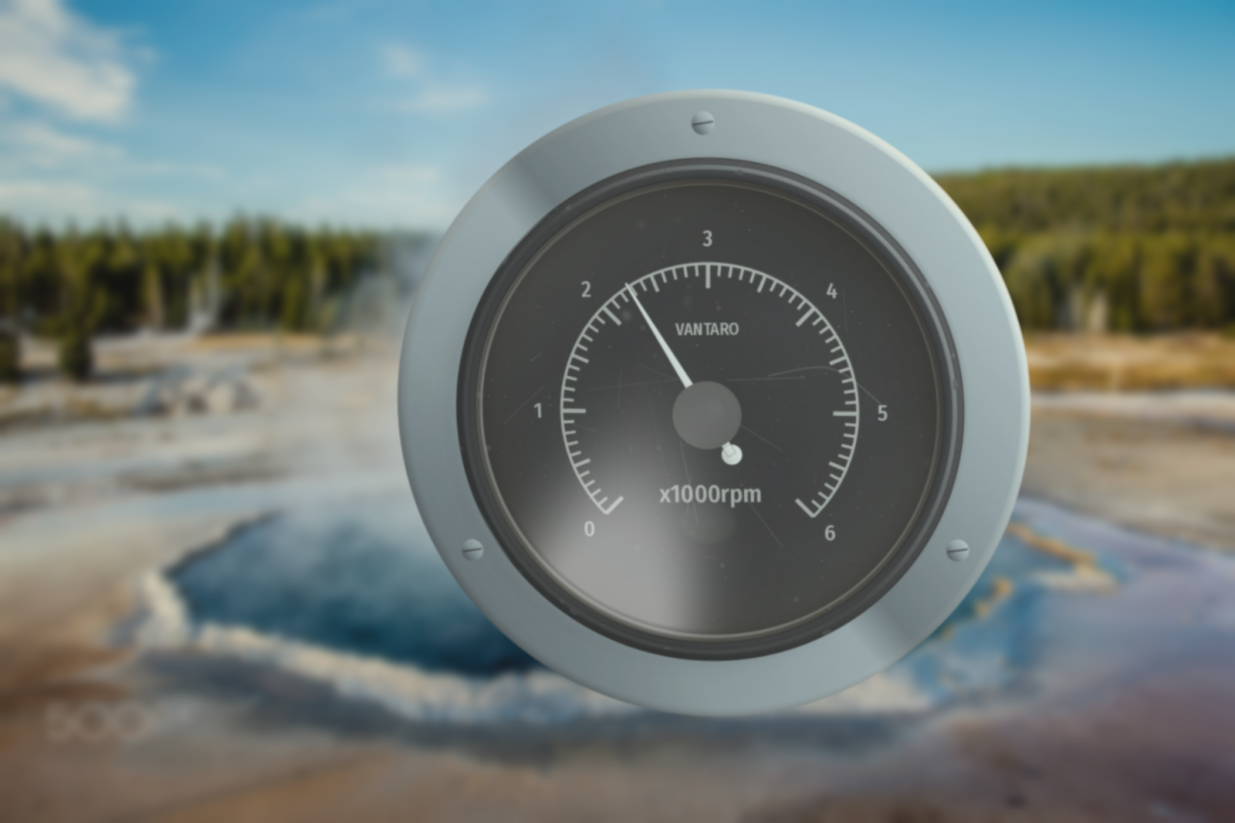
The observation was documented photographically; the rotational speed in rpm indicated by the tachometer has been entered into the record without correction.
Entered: 2300 rpm
